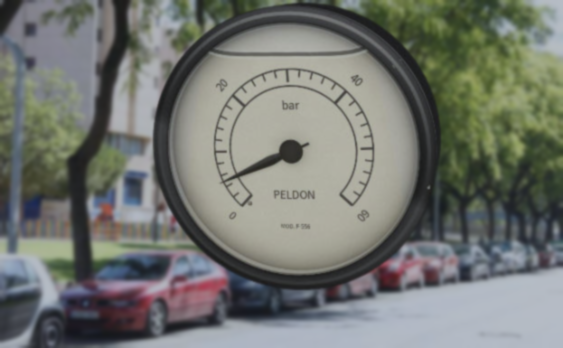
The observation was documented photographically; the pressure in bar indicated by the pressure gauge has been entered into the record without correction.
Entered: 5 bar
